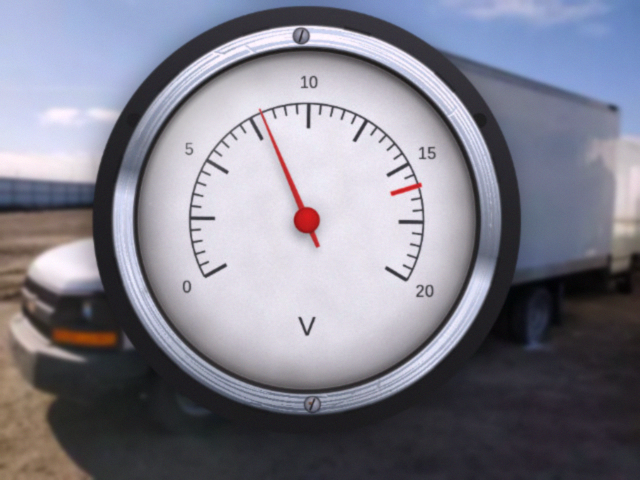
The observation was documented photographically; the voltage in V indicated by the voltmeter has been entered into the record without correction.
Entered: 8 V
